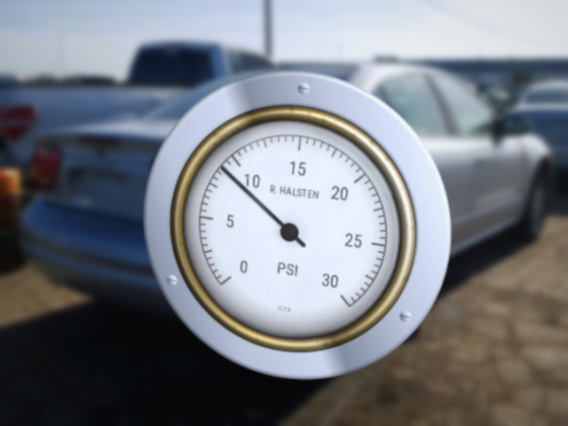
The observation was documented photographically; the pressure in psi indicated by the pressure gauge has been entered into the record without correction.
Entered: 9 psi
